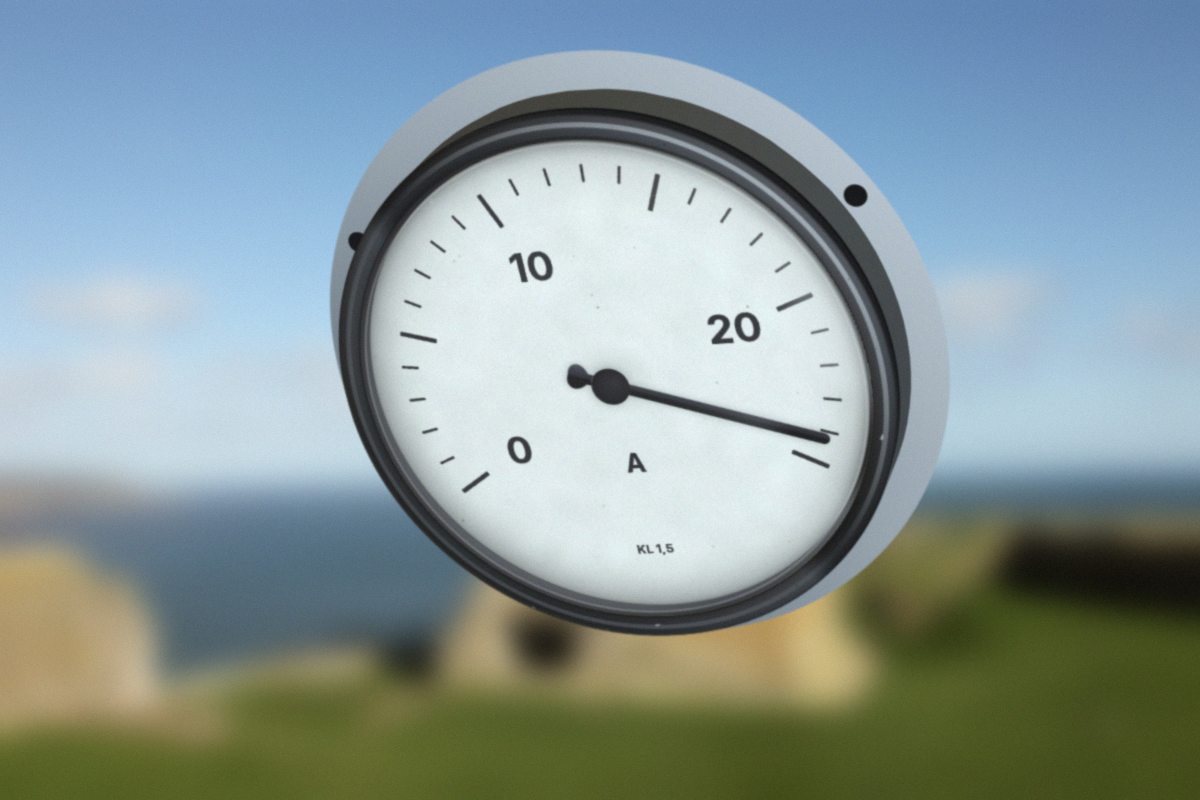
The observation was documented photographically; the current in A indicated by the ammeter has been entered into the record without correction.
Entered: 24 A
